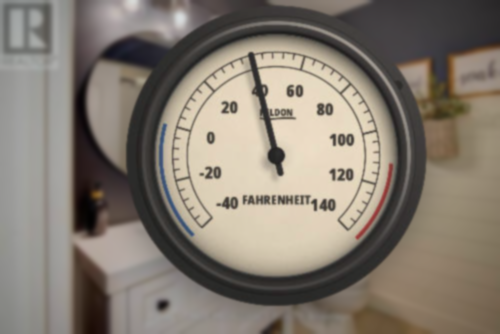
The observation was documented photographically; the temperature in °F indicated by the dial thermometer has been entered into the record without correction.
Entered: 40 °F
